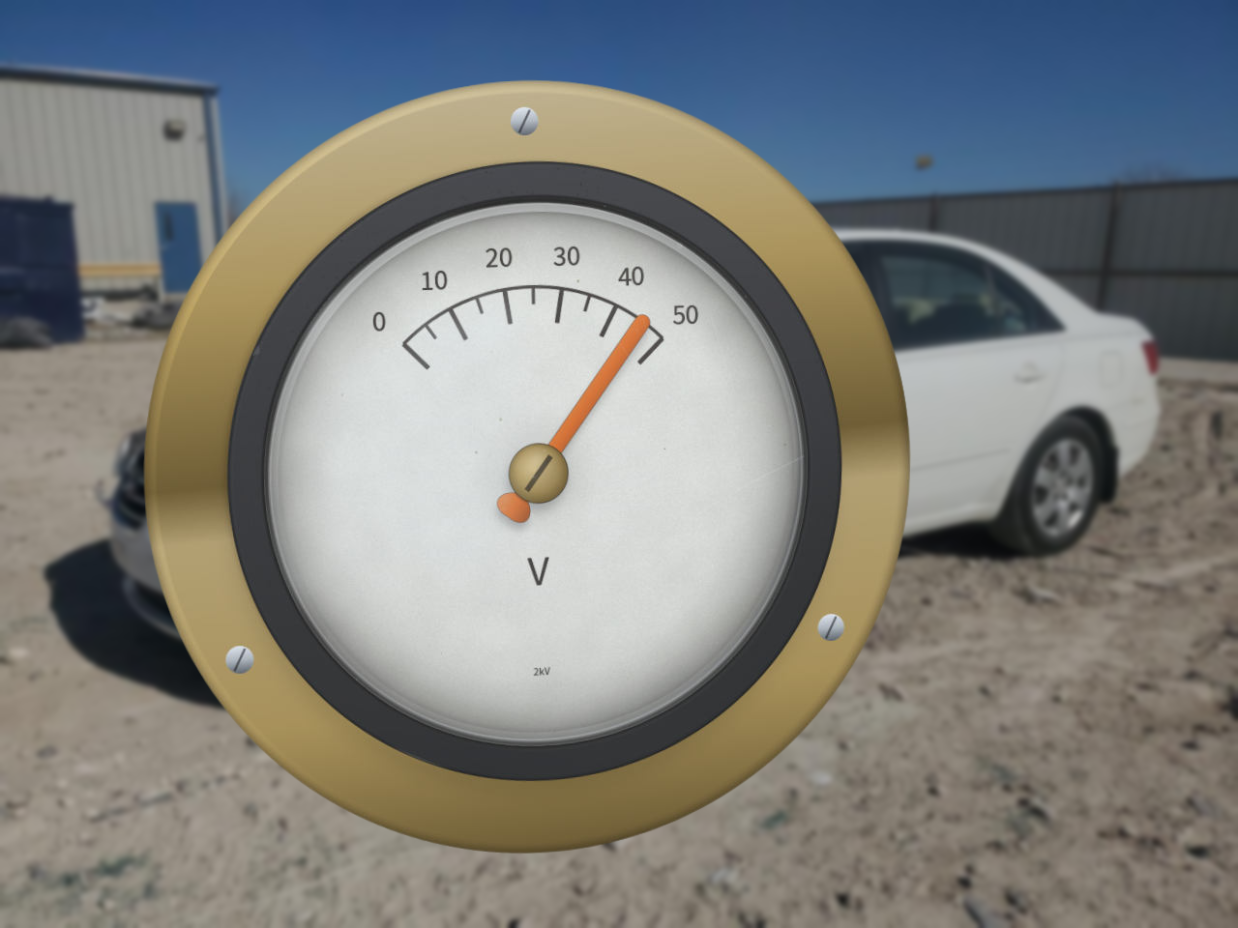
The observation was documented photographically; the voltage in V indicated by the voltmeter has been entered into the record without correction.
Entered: 45 V
